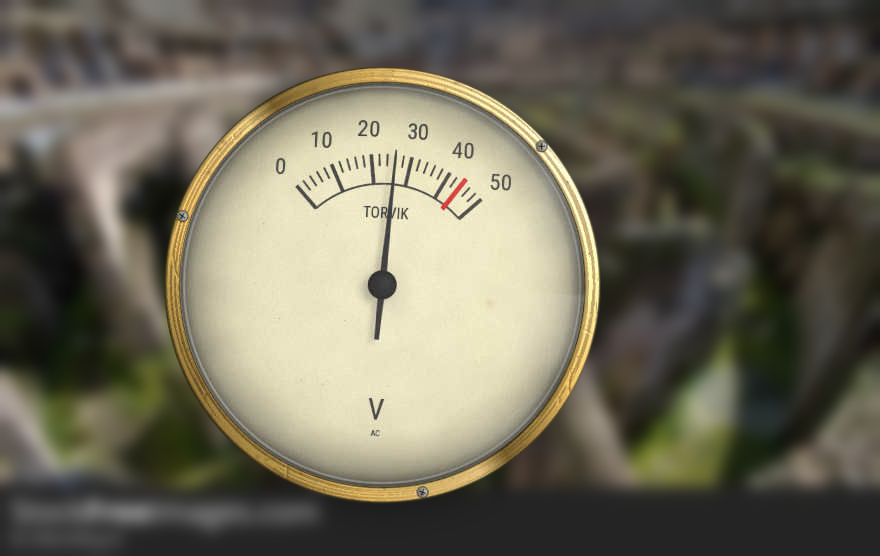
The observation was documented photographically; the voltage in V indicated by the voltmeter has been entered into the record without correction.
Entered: 26 V
